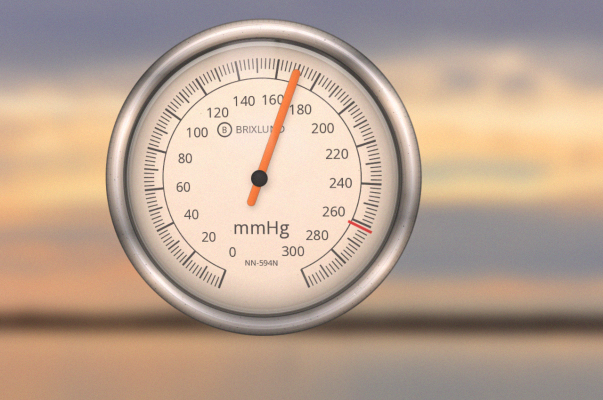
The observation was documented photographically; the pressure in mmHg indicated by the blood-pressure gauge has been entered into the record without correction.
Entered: 170 mmHg
